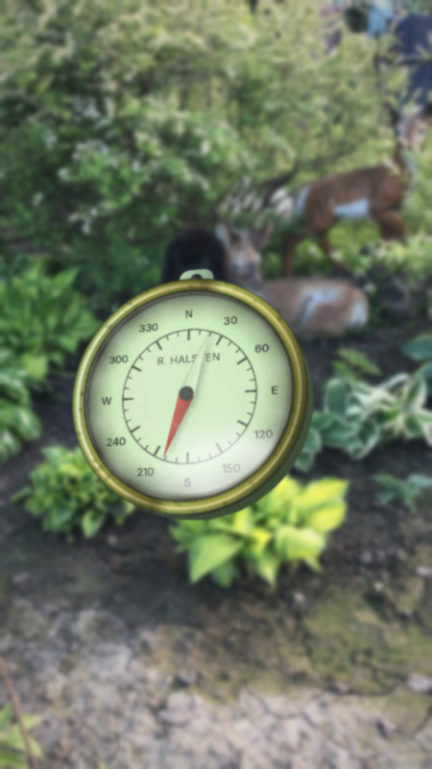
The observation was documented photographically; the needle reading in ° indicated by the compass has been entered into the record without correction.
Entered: 200 °
